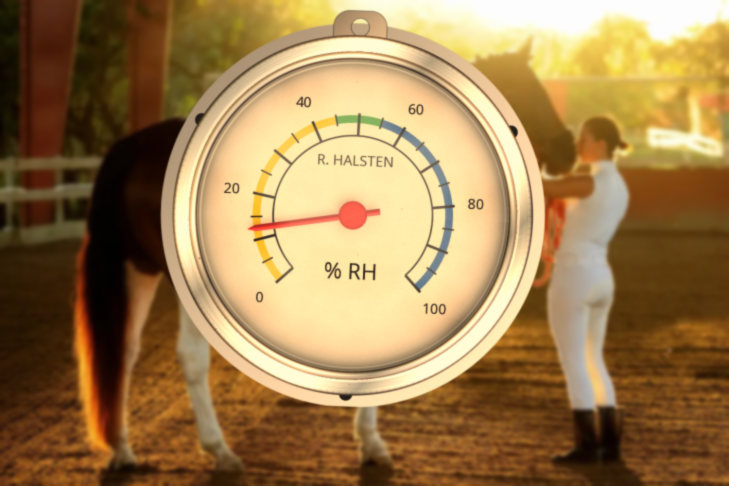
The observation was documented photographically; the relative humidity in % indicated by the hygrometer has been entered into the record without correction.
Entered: 12.5 %
